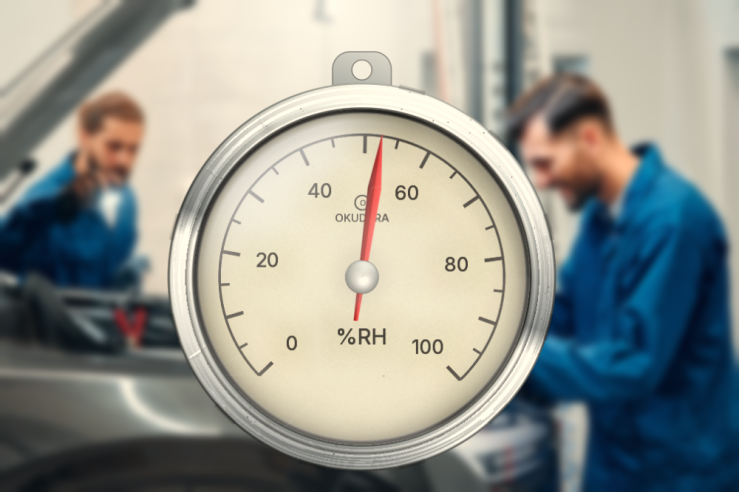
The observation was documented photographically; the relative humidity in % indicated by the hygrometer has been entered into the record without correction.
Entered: 52.5 %
